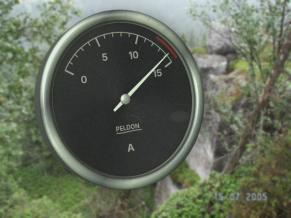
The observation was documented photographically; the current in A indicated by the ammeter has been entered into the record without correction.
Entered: 14 A
